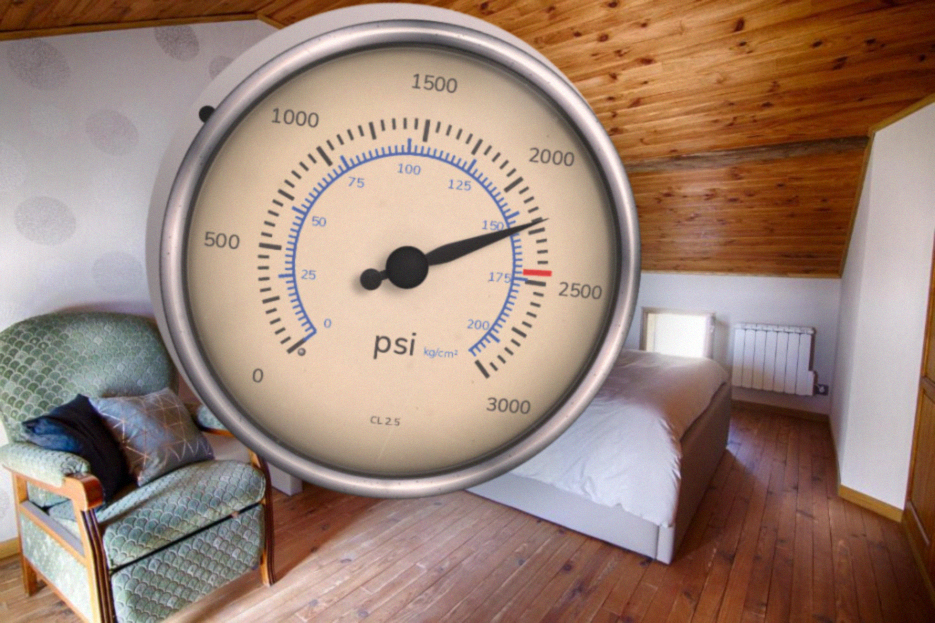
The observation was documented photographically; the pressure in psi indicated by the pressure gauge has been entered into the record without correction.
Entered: 2200 psi
